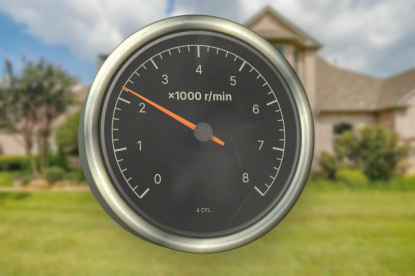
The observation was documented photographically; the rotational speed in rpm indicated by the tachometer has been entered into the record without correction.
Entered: 2200 rpm
